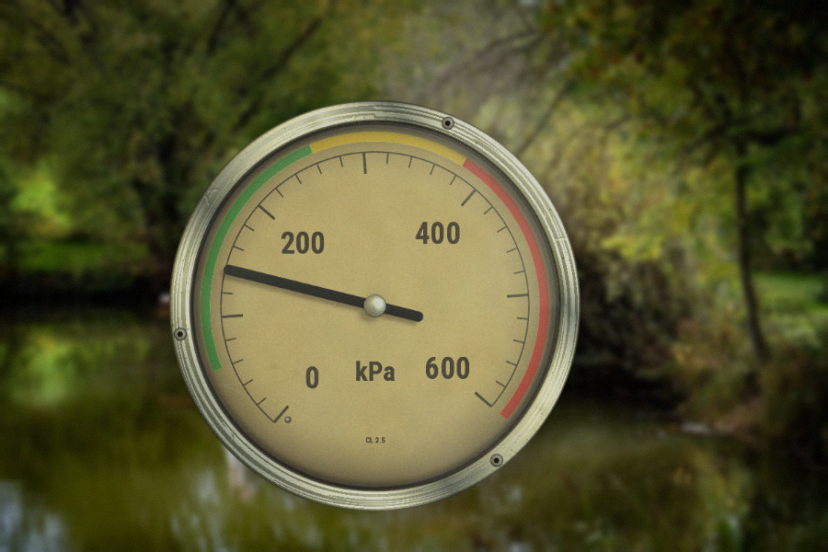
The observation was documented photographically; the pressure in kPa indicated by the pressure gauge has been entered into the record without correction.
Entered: 140 kPa
